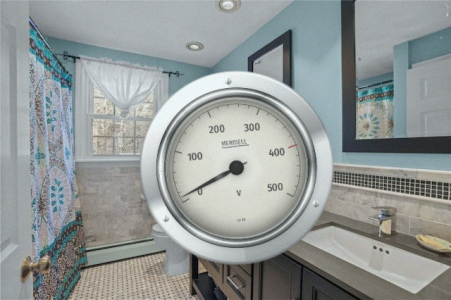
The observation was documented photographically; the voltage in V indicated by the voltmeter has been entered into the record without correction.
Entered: 10 V
